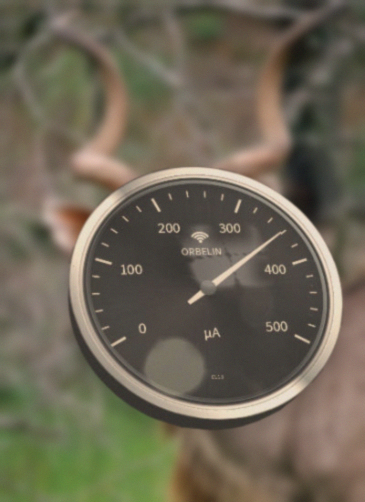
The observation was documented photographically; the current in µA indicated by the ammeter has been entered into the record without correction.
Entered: 360 µA
